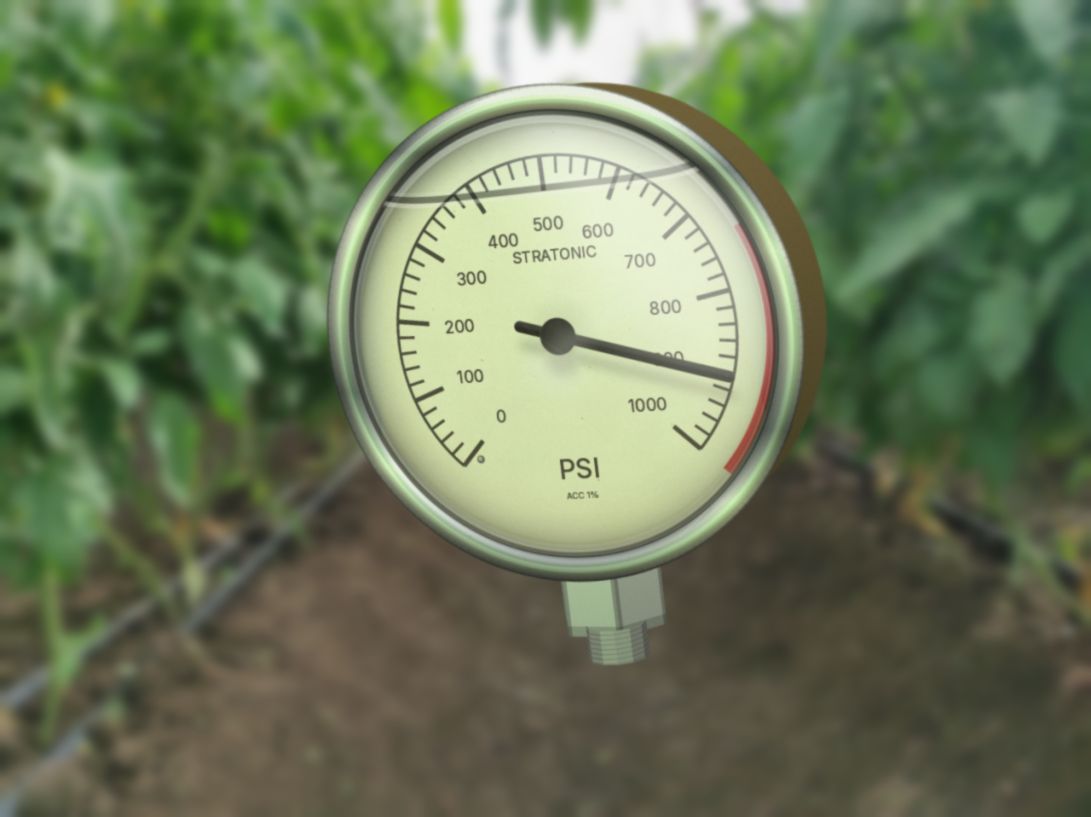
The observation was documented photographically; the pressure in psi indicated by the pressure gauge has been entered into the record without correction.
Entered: 900 psi
